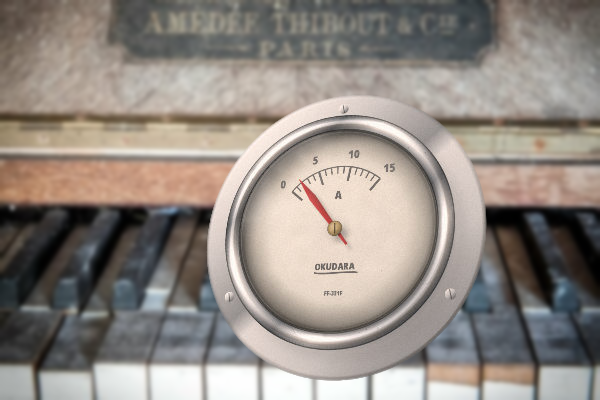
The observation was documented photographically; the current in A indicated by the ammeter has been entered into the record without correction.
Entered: 2 A
